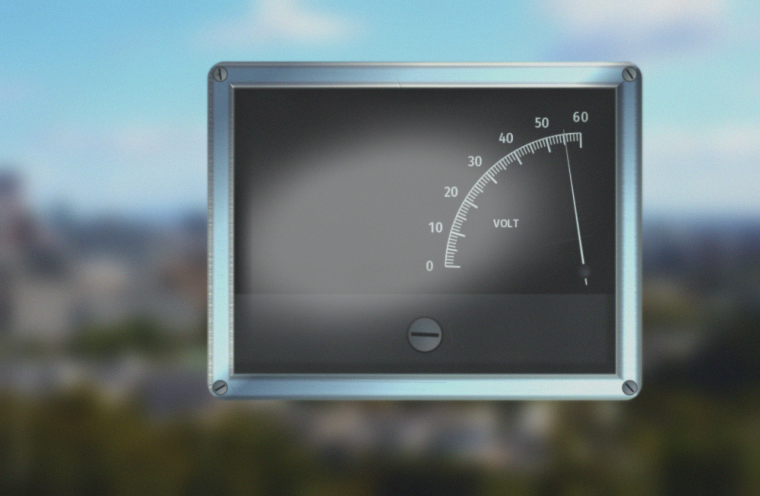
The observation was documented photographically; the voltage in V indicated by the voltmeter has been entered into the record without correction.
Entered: 55 V
